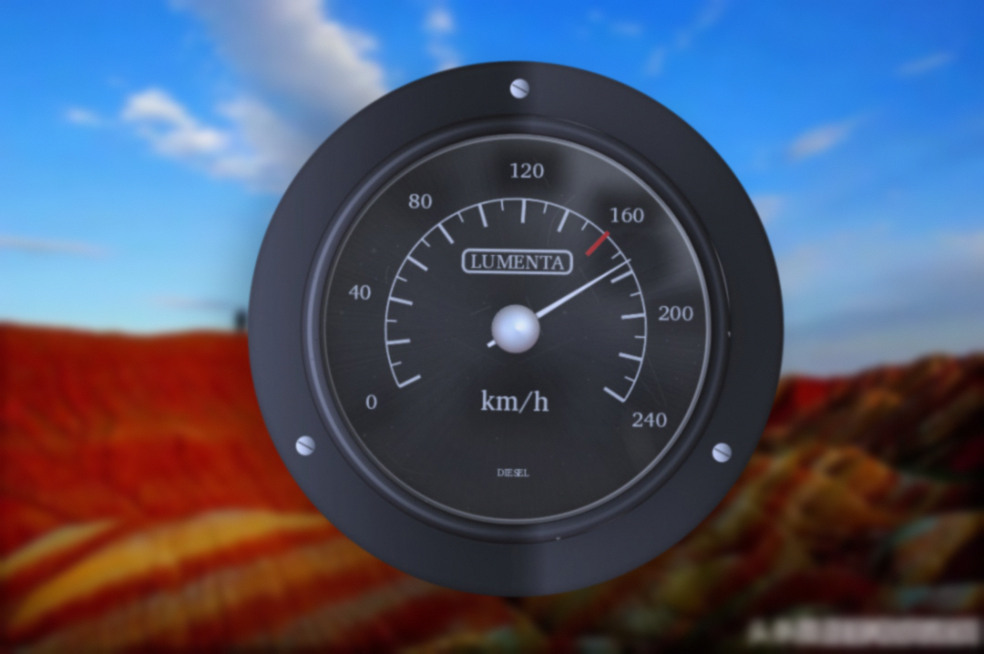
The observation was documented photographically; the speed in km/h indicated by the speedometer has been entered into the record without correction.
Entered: 175 km/h
